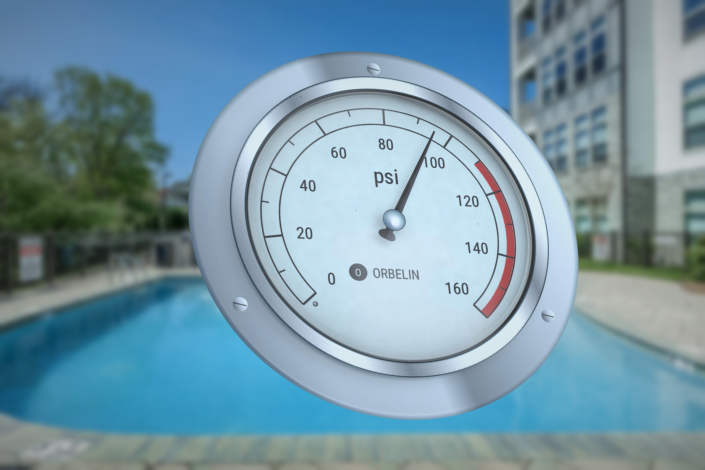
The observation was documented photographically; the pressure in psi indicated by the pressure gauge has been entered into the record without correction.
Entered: 95 psi
